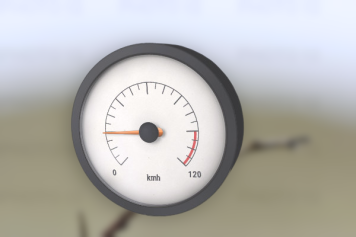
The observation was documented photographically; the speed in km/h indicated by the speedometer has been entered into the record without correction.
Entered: 20 km/h
